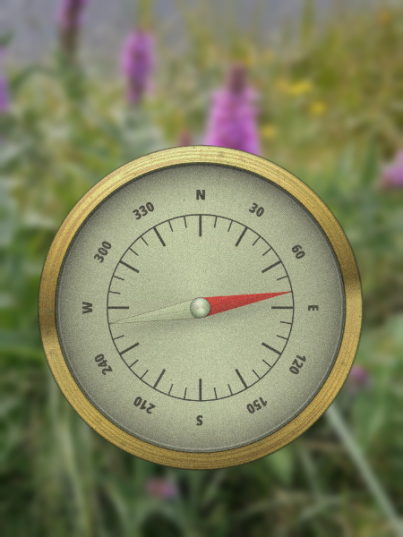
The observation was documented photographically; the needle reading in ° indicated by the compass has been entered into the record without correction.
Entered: 80 °
